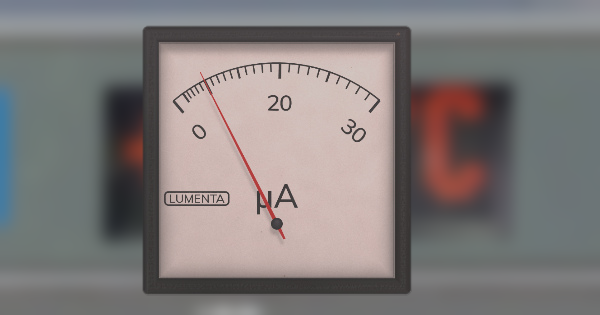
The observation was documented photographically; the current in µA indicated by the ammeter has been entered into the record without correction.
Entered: 10 µA
